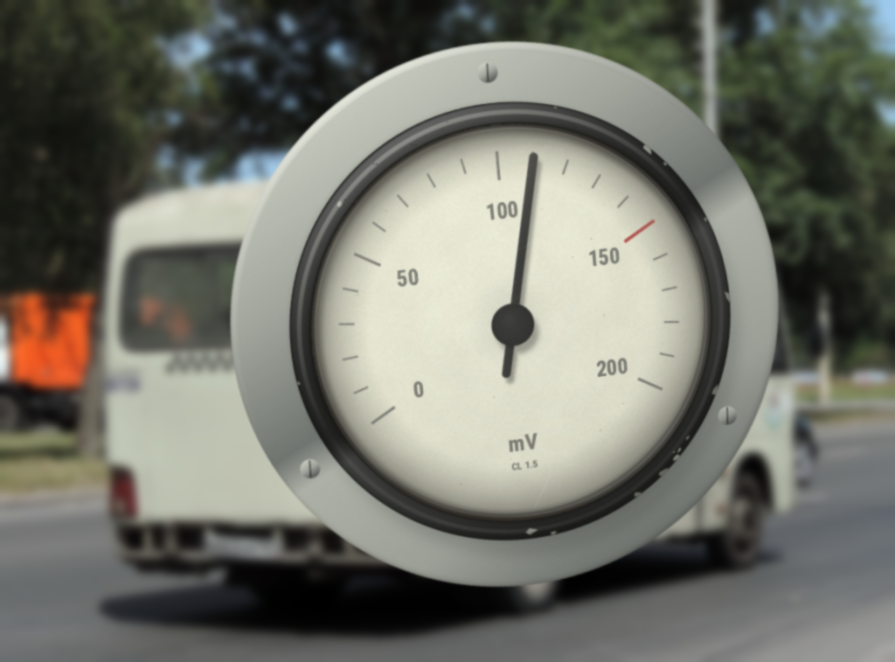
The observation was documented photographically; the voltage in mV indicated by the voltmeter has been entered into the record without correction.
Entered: 110 mV
